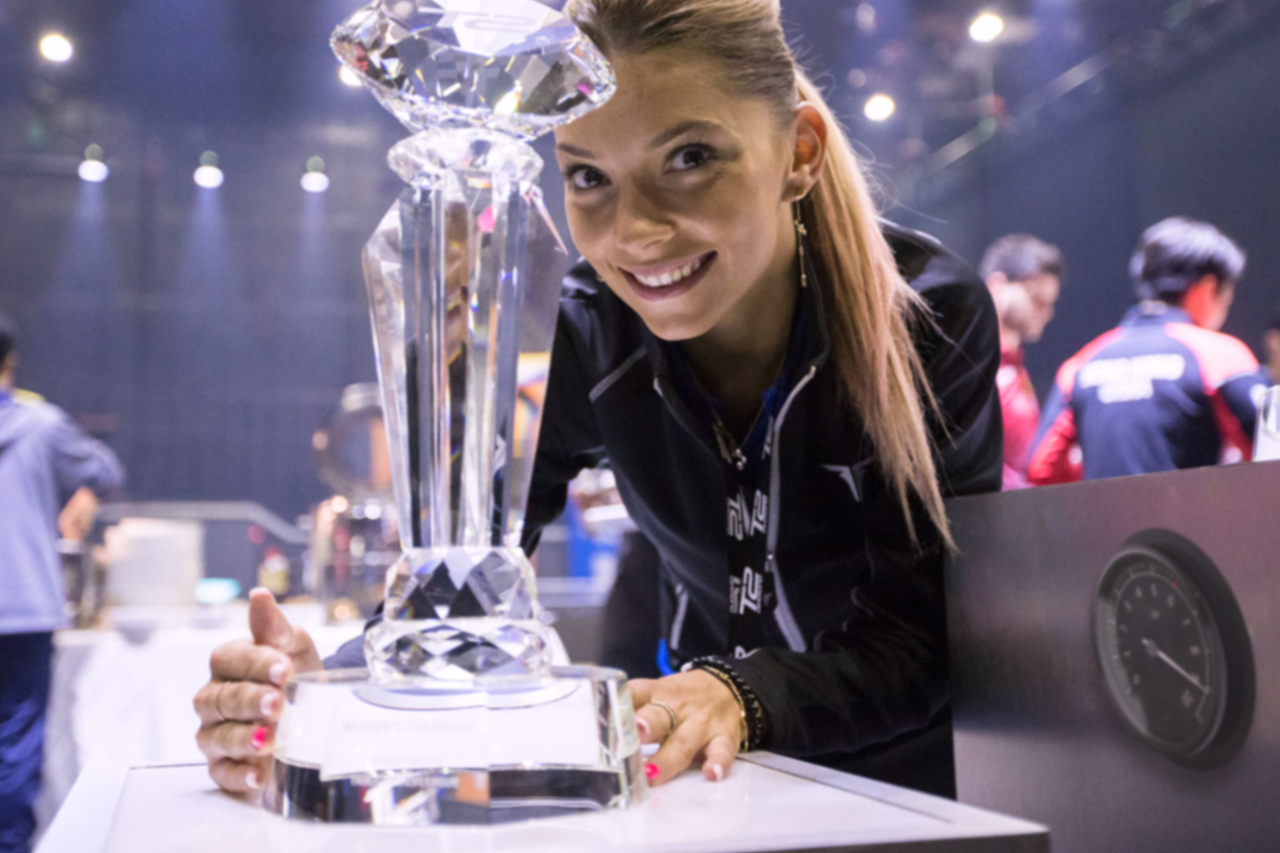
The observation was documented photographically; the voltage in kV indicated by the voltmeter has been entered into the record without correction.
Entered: 9 kV
